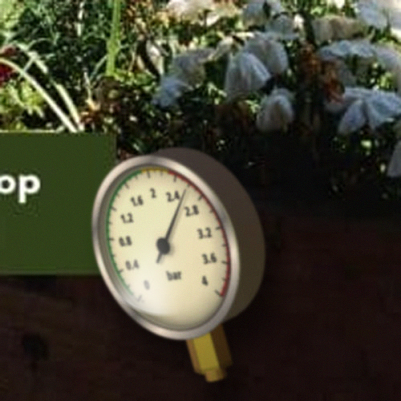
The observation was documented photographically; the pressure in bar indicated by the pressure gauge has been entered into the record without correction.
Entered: 2.6 bar
